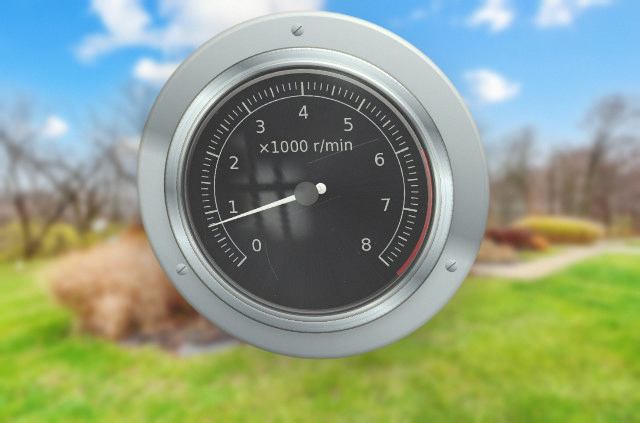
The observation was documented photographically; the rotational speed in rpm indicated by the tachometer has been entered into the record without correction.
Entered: 800 rpm
